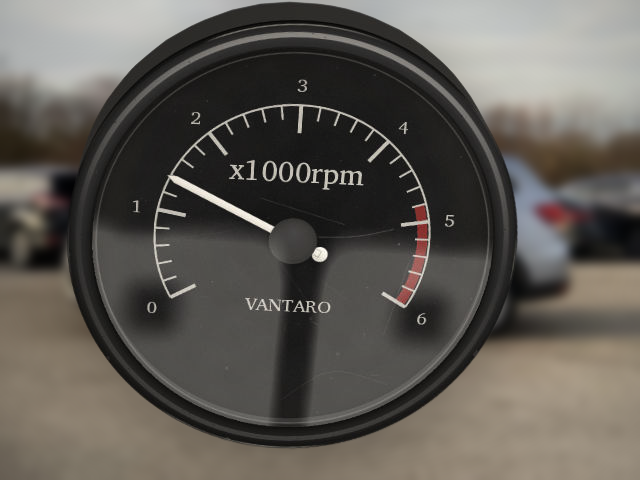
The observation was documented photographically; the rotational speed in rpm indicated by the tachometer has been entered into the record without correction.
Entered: 1400 rpm
